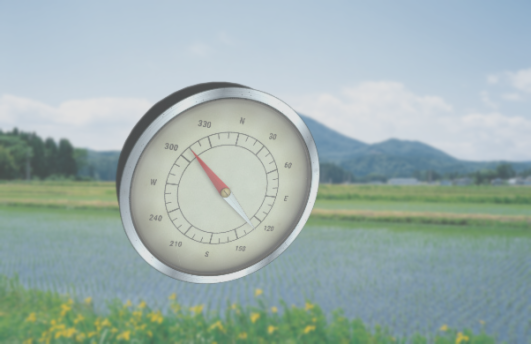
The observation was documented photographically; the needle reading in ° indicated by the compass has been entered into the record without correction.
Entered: 310 °
